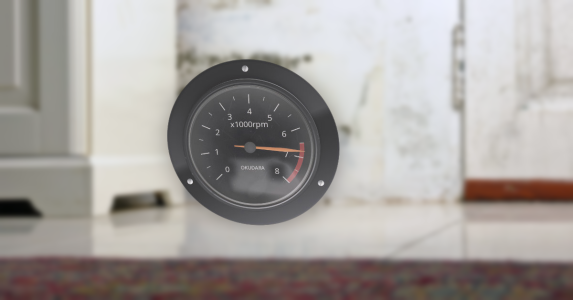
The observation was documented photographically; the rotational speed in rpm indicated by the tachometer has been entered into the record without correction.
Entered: 6750 rpm
